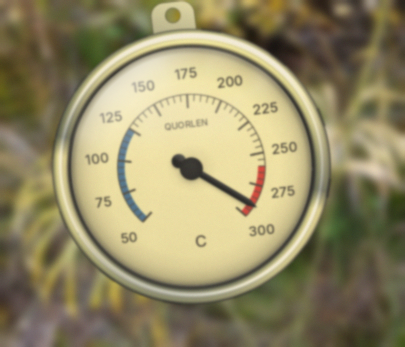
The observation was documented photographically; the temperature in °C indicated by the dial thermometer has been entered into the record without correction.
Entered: 290 °C
